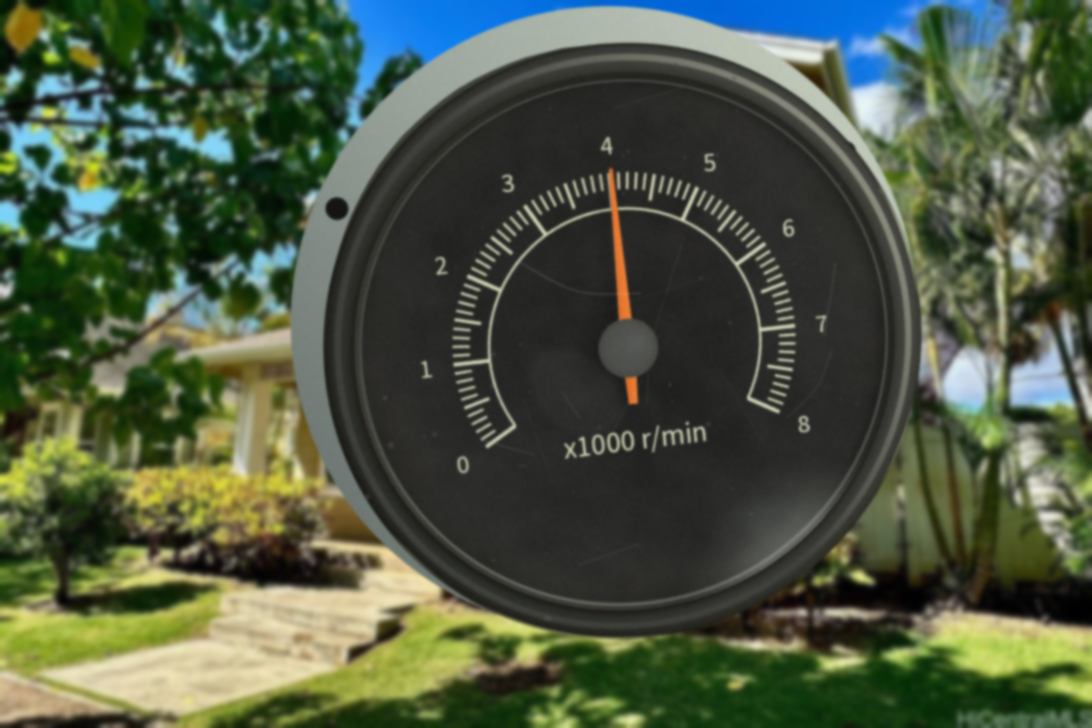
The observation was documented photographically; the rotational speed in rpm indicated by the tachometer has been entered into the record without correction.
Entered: 4000 rpm
